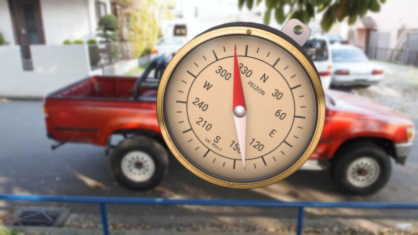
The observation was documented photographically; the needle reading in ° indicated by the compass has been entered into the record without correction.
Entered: 320 °
